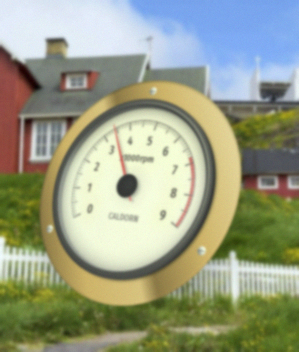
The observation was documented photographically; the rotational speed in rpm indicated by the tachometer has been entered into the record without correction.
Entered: 3500 rpm
